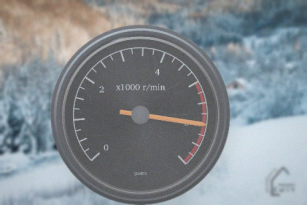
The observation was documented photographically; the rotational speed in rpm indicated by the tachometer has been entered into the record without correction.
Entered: 6000 rpm
